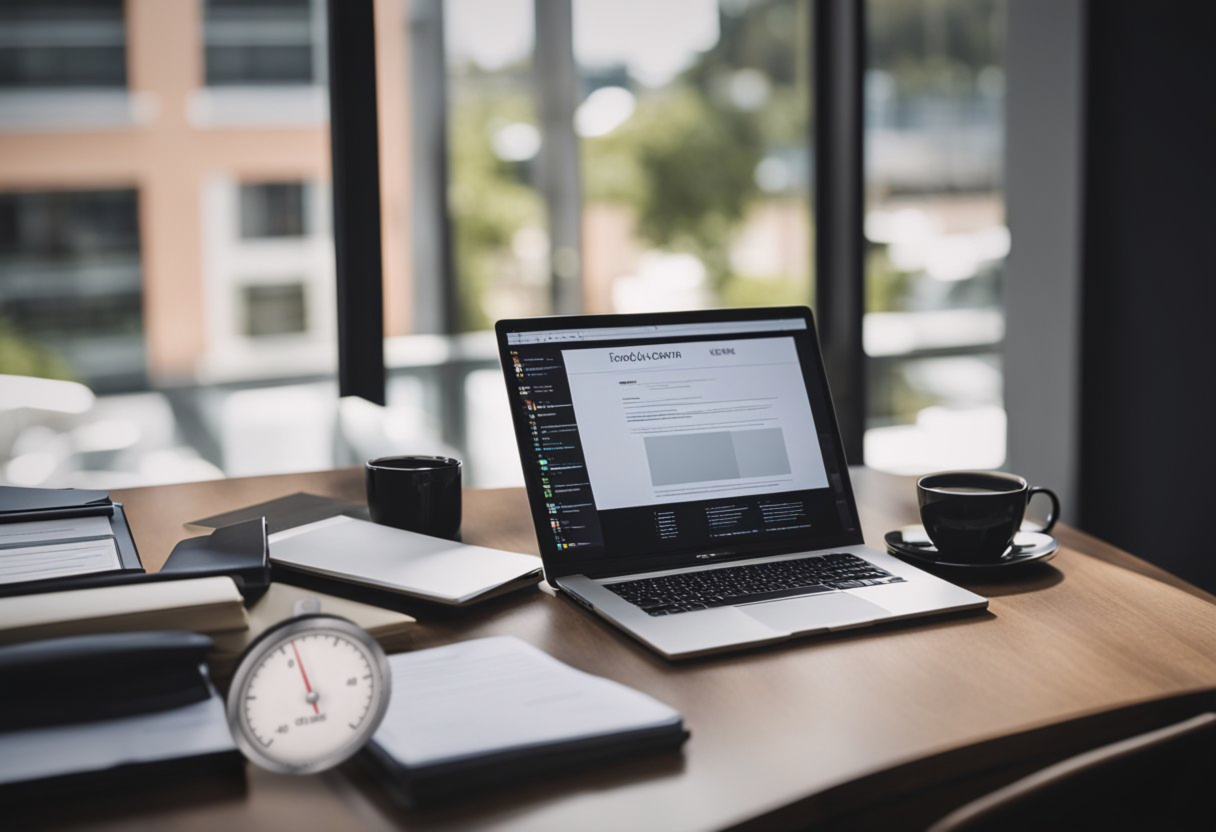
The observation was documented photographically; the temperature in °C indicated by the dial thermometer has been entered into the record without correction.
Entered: 4 °C
